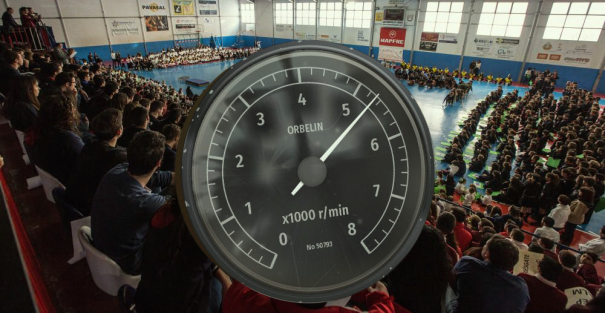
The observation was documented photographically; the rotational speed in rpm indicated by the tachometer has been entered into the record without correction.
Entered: 5300 rpm
